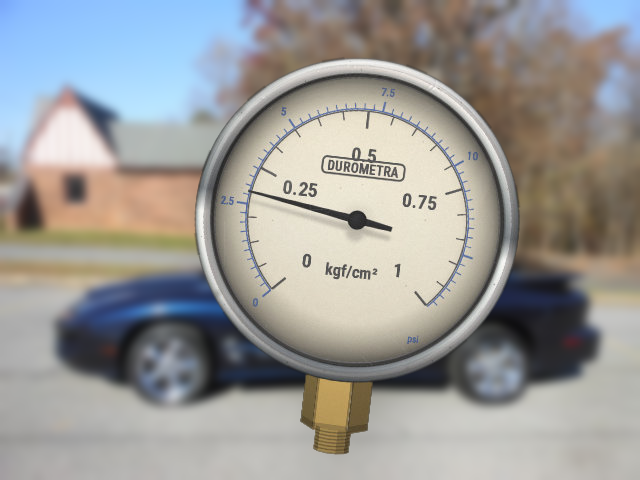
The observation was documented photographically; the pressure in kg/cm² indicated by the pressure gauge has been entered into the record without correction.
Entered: 0.2 kg/cm²
